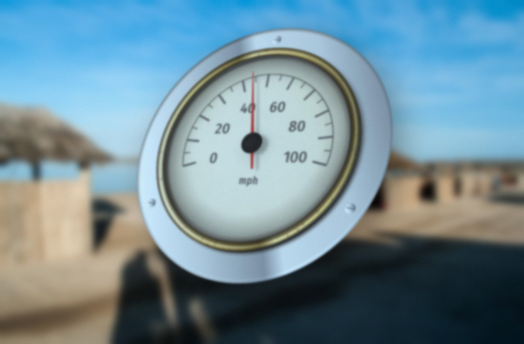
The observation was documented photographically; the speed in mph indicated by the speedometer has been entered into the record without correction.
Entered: 45 mph
